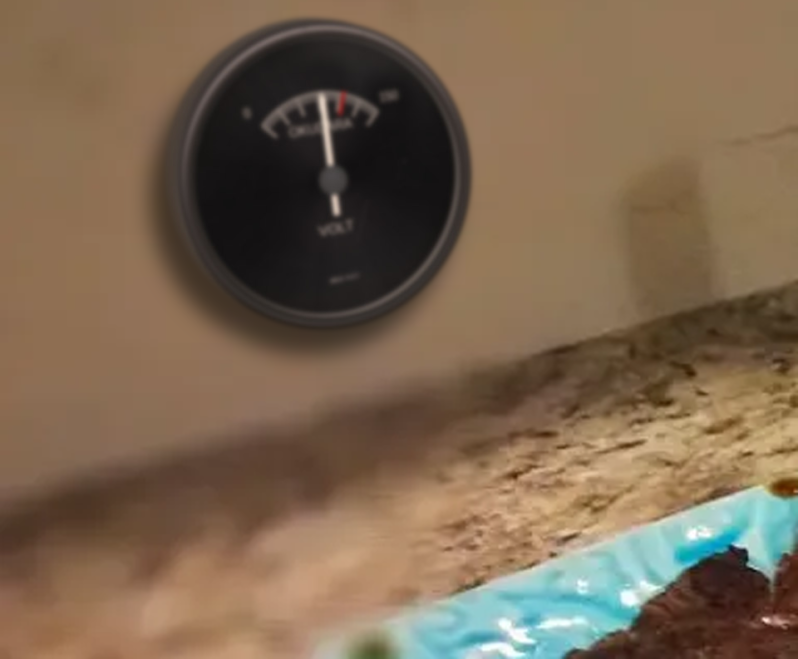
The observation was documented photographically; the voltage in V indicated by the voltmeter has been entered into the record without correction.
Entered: 75 V
